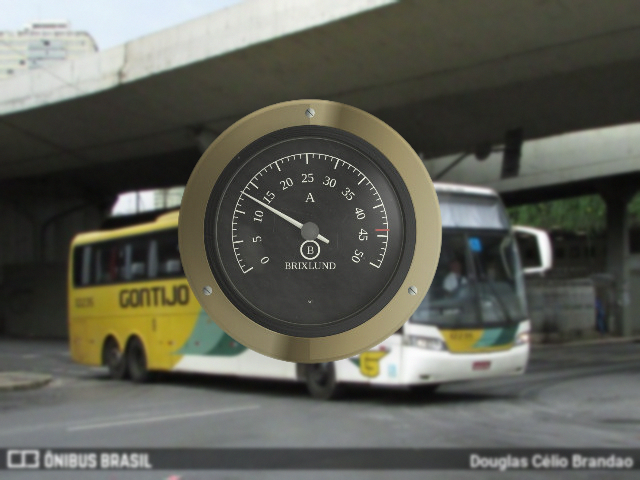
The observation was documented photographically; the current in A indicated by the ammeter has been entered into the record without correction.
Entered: 13 A
